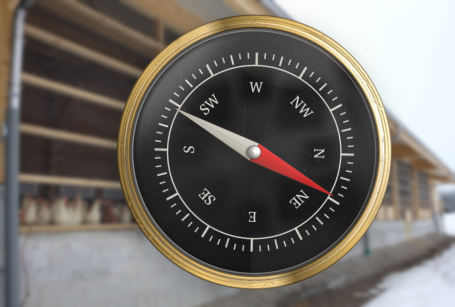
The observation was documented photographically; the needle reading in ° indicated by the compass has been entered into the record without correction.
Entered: 27.5 °
